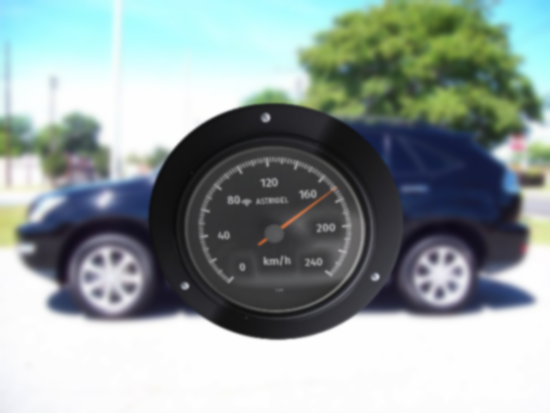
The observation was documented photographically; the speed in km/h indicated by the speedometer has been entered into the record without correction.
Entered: 170 km/h
